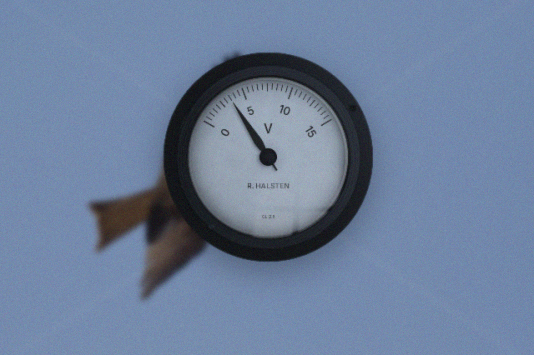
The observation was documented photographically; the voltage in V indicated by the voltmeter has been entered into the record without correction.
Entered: 3.5 V
